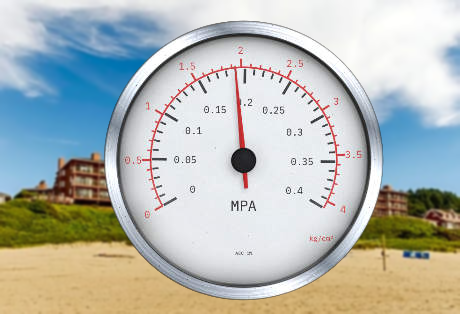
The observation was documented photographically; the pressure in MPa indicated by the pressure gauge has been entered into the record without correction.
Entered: 0.19 MPa
